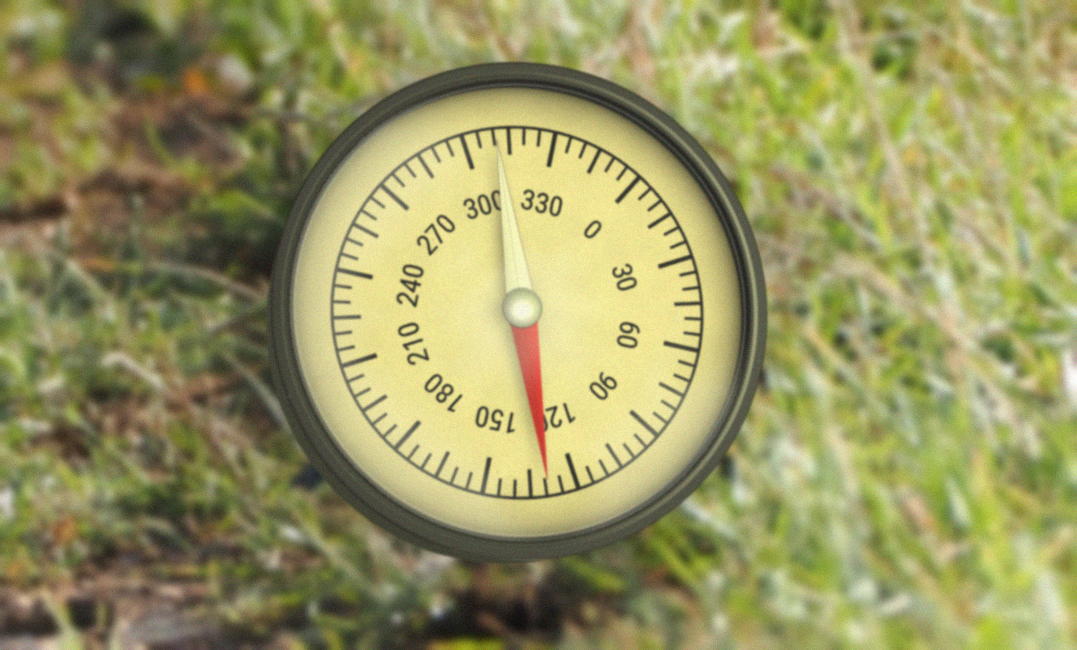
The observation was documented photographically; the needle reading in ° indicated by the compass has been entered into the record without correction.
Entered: 130 °
